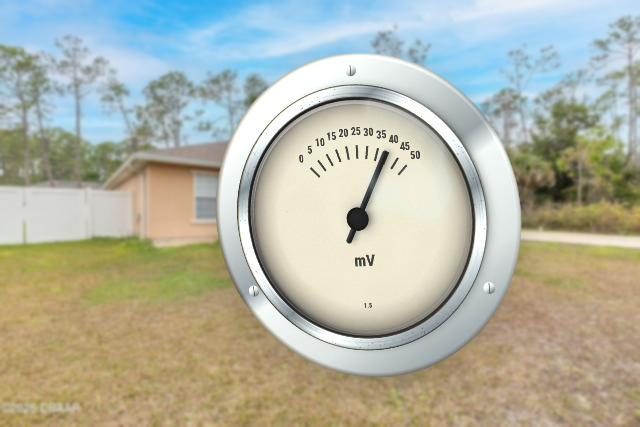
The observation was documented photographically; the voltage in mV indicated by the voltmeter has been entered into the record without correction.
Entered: 40 mV
